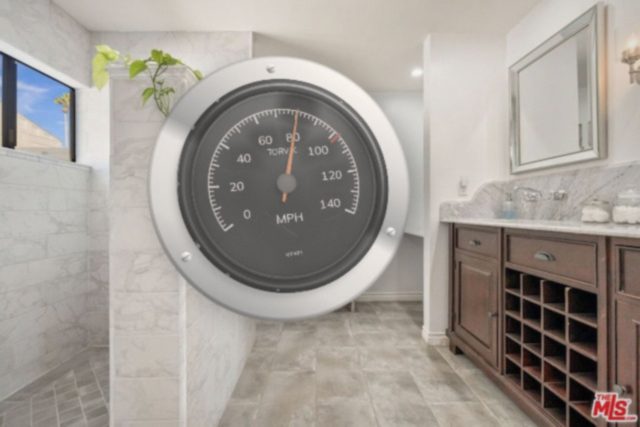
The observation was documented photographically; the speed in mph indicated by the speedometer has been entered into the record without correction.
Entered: 80 mph
